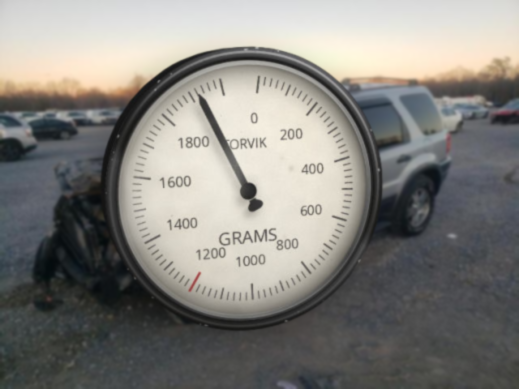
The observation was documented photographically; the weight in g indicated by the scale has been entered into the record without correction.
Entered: 1920 g
